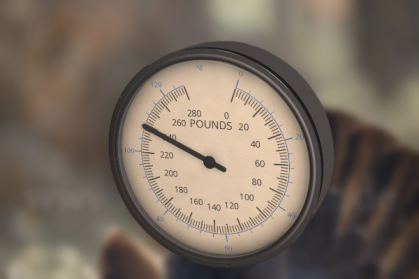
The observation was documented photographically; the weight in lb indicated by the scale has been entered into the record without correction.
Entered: 240 lb
